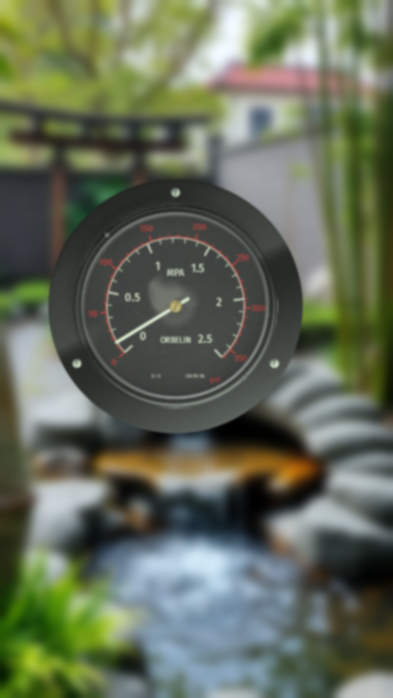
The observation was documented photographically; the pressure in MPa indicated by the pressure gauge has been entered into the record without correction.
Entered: 0.1 MPa
